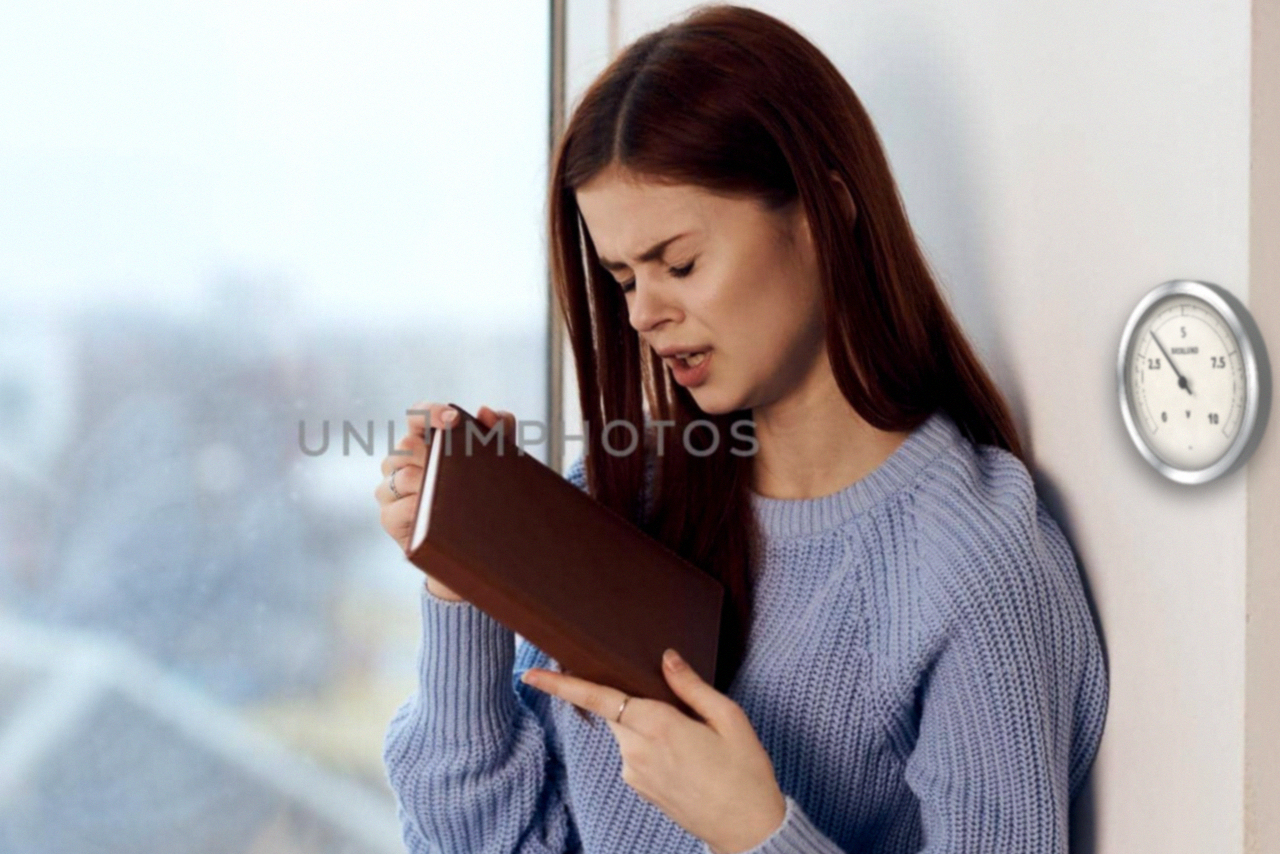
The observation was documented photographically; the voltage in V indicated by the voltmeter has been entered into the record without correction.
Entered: 3.5 V
